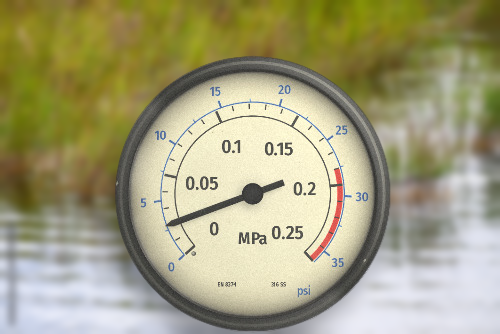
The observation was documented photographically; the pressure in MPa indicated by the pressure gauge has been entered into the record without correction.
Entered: 0.02 MPa
